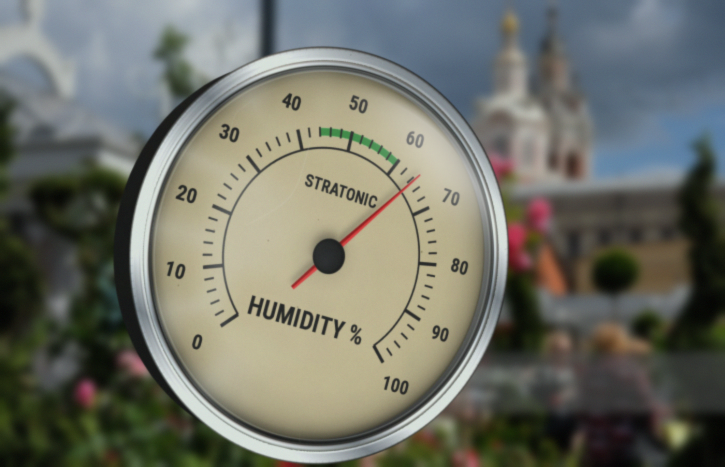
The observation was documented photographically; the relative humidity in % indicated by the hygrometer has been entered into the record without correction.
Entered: 64 %
